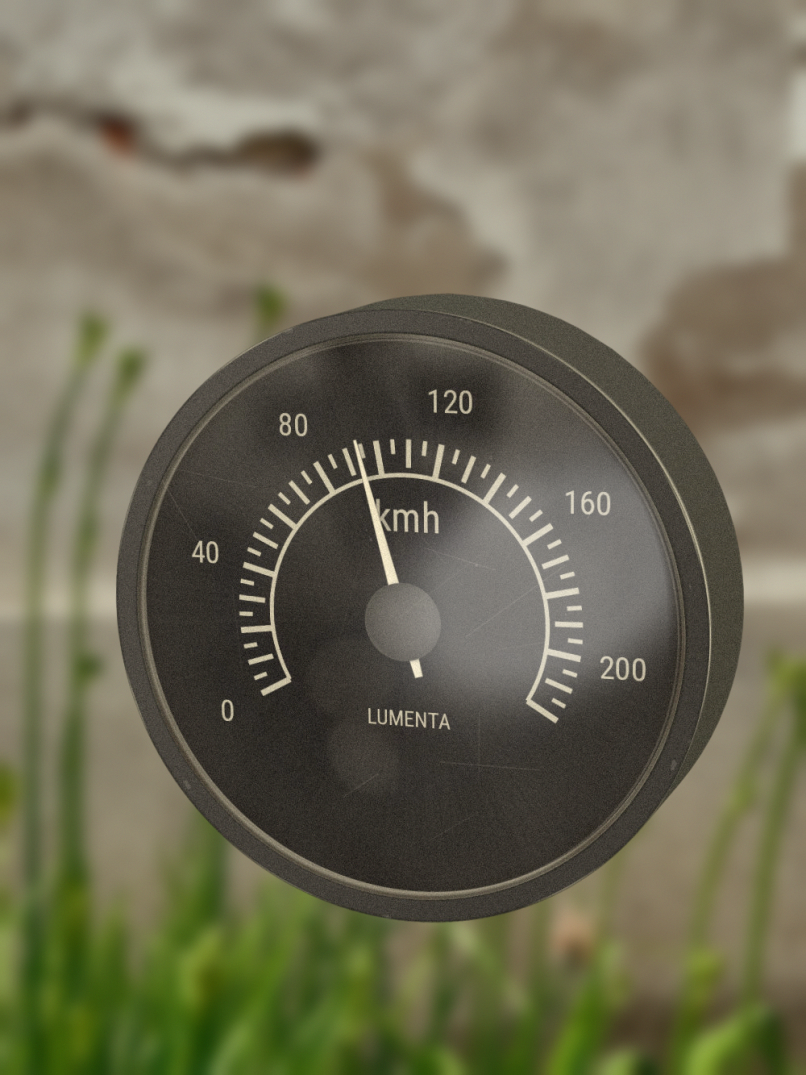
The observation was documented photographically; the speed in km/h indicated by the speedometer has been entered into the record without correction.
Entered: 95 km/h
